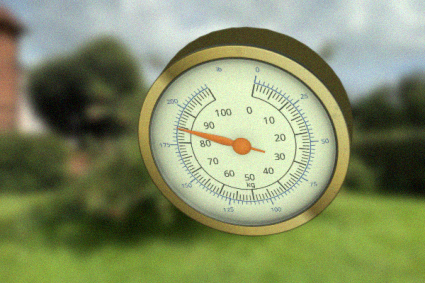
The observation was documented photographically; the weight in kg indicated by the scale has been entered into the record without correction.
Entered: 85 kg
